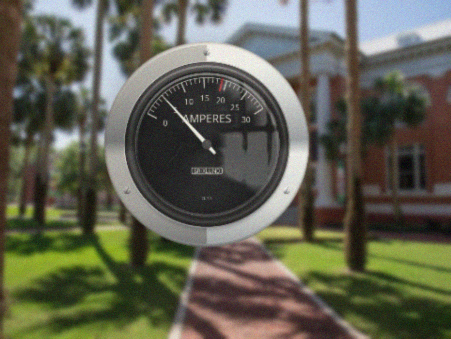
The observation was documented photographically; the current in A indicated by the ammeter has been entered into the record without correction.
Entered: 5 A
